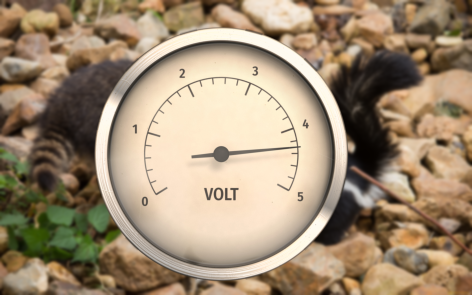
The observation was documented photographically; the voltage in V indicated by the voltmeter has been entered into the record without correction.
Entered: 4.3 V
